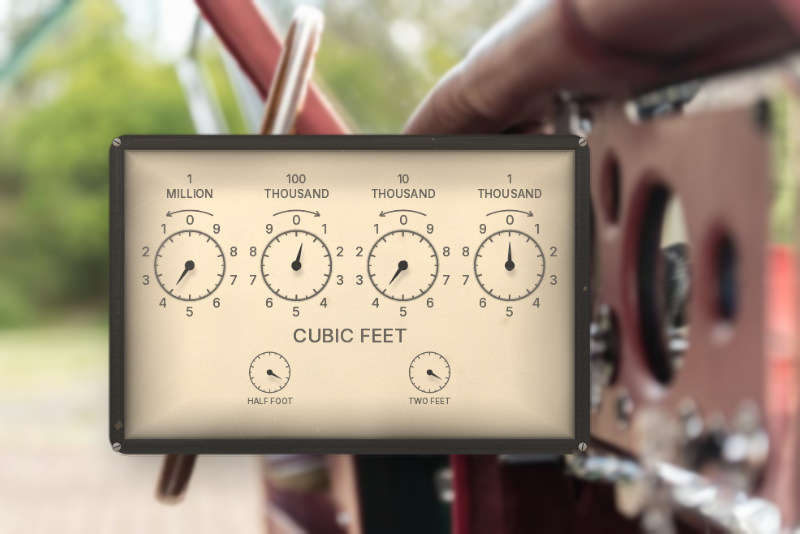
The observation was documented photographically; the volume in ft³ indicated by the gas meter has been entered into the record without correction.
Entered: 404000 ft³
